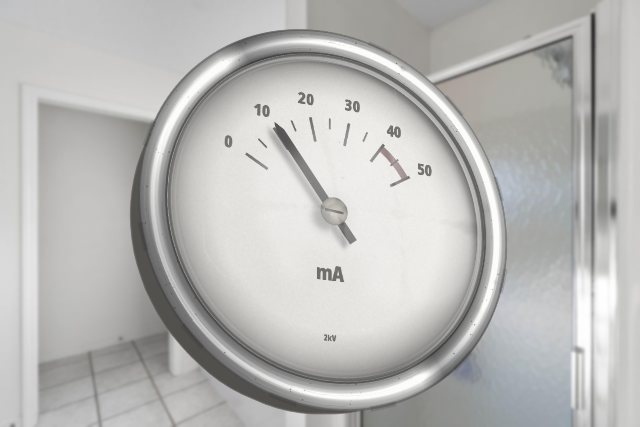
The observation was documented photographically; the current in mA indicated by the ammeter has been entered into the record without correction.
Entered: 10 mA
